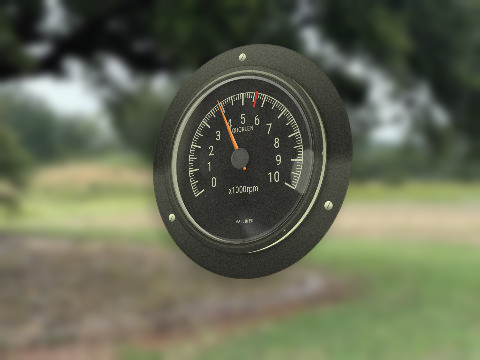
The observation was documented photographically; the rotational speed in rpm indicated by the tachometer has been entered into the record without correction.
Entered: 4000 rpm
